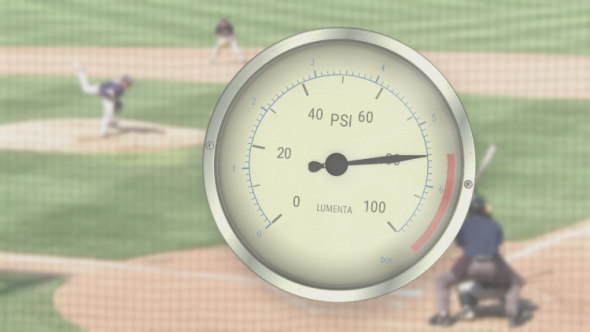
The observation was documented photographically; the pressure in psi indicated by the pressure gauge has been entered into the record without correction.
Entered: 80 psi
